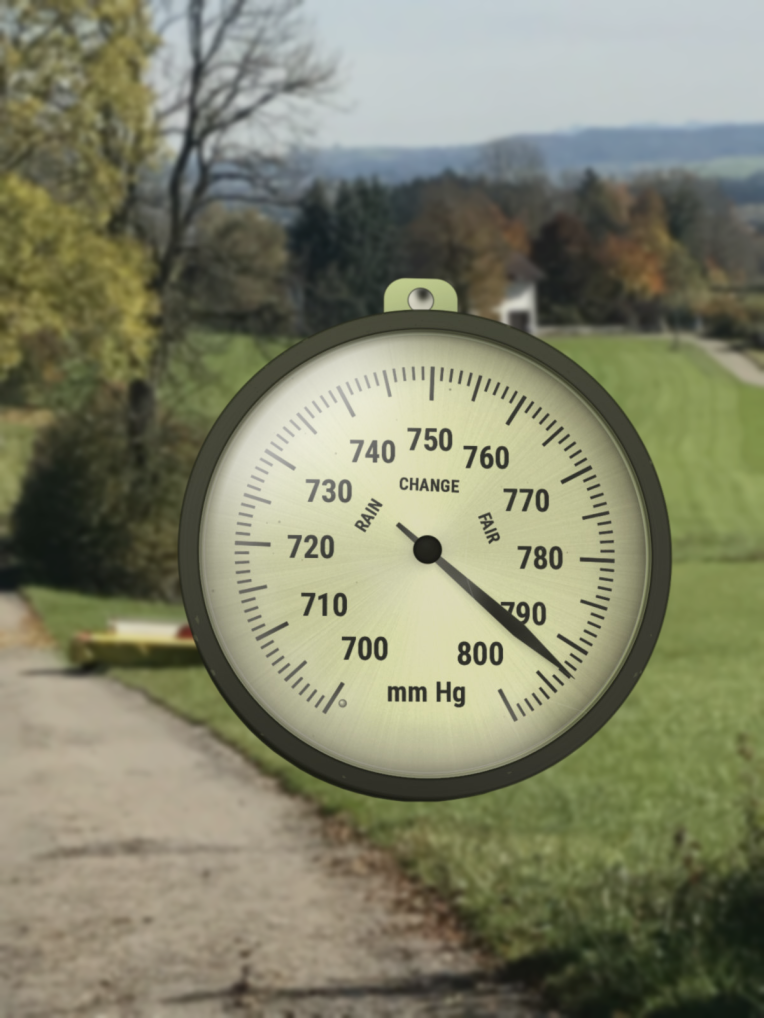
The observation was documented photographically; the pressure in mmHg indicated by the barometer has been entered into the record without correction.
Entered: 793 mmHg
